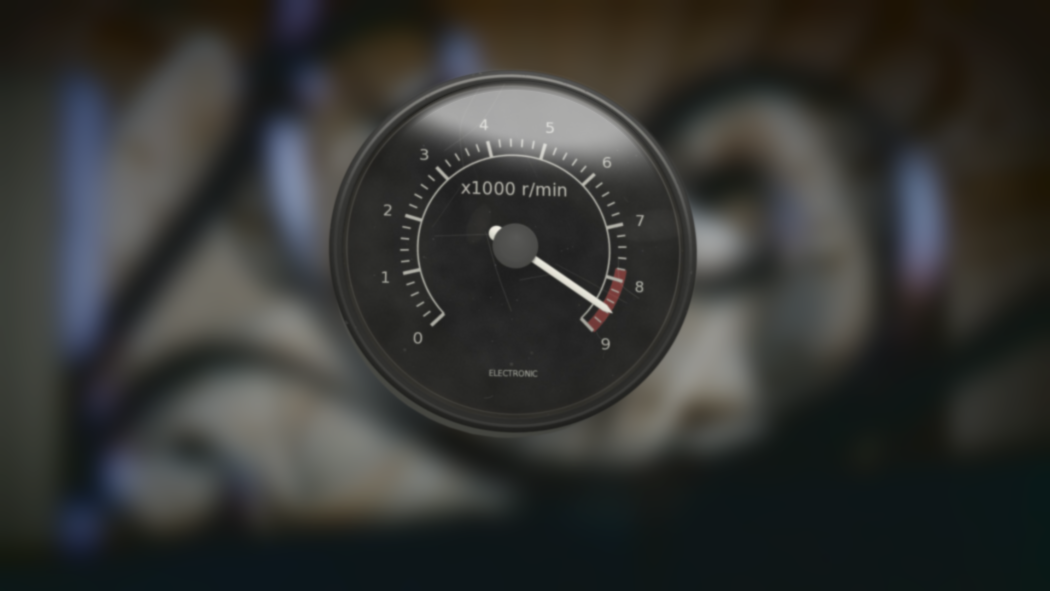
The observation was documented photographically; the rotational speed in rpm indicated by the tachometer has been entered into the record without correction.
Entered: 8600 rpm
